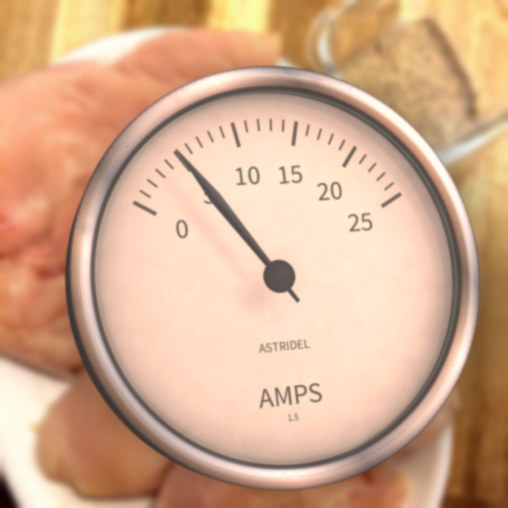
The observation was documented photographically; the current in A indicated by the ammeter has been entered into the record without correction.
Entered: 5 A
